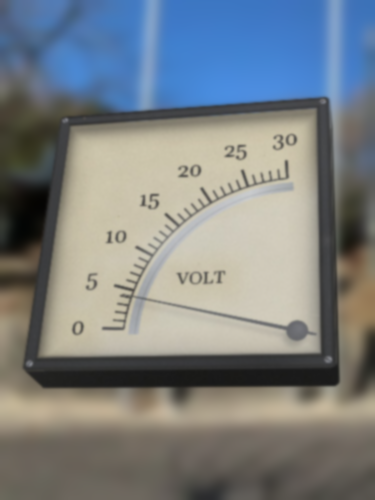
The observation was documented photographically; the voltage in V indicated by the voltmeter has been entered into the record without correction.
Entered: 4 V
